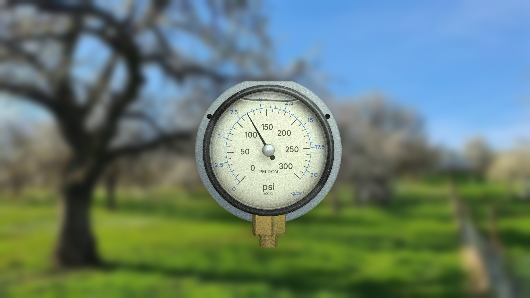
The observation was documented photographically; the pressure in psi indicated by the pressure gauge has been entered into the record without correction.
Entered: 120 psi
